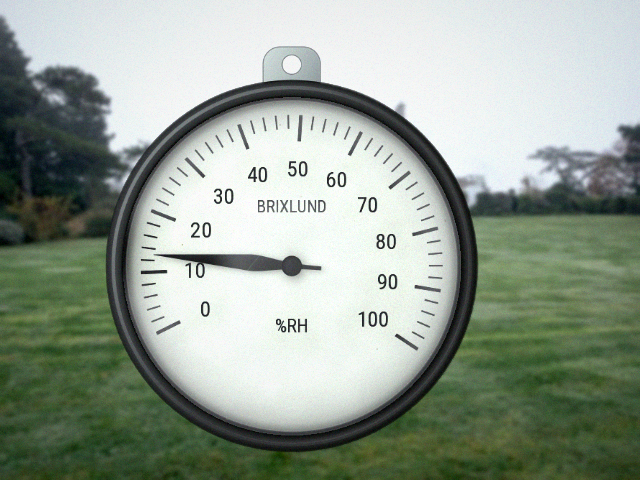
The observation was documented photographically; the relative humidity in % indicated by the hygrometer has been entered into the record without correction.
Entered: 13 %
